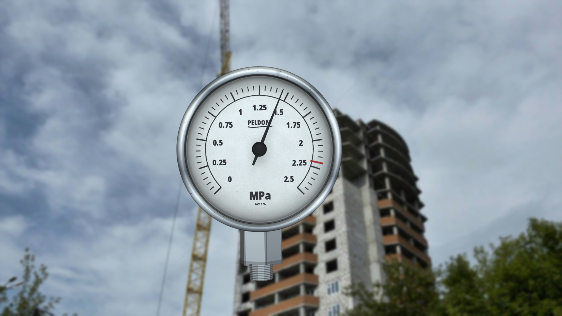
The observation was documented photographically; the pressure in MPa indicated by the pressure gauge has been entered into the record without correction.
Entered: 1.45 MPa
